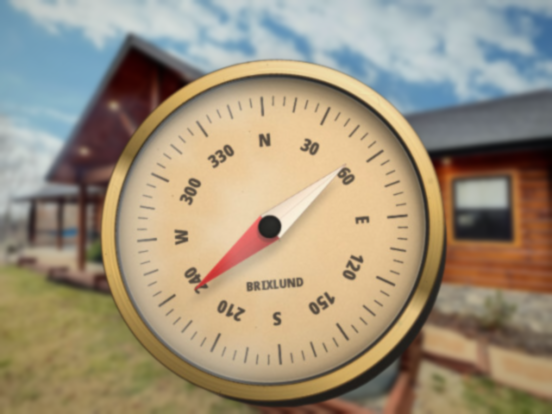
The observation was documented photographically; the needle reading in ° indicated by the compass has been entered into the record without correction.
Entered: 235 °
